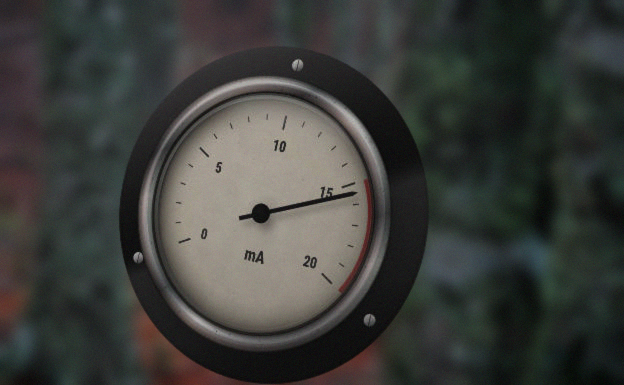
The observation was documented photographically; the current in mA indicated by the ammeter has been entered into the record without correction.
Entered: 15.5 mA
